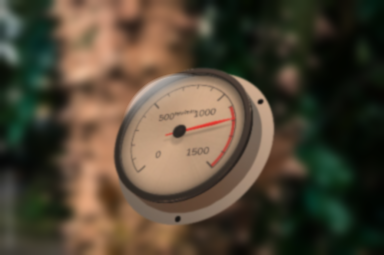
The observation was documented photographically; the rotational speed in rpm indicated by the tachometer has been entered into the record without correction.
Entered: 1200 rpm
